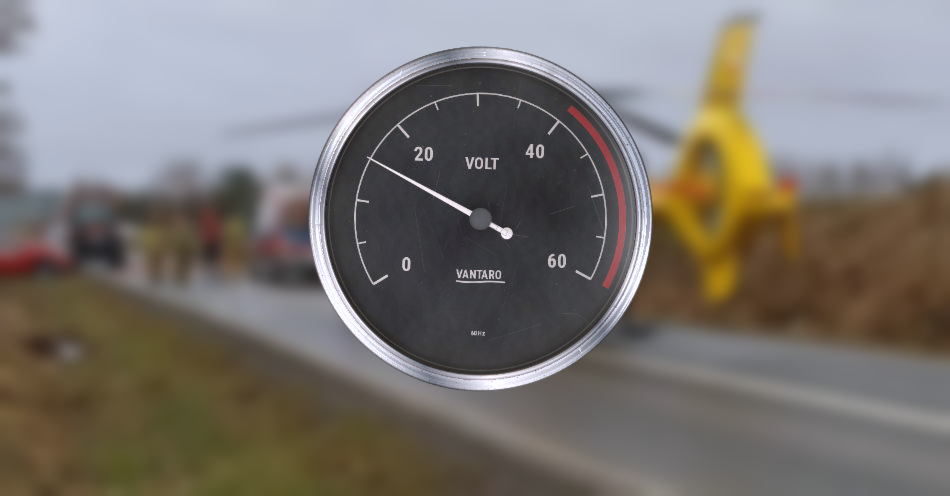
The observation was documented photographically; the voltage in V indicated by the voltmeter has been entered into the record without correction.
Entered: 15 V
